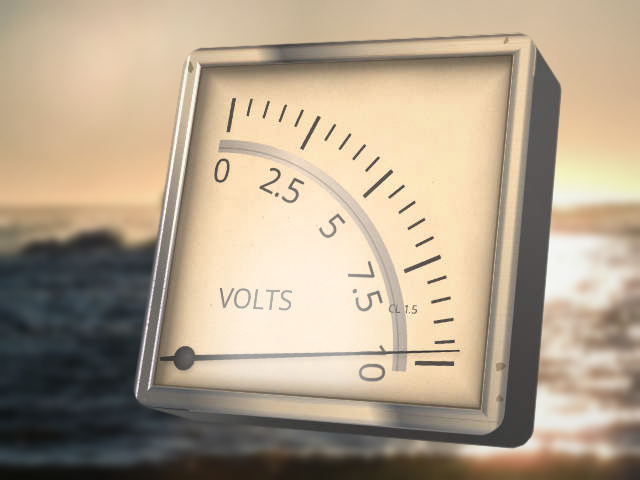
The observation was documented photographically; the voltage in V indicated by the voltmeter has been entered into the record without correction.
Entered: 9.75 V
